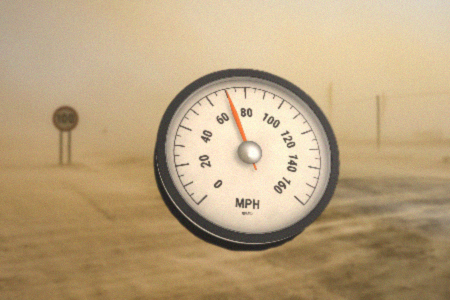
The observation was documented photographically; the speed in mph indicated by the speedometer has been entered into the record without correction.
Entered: 70 mph
